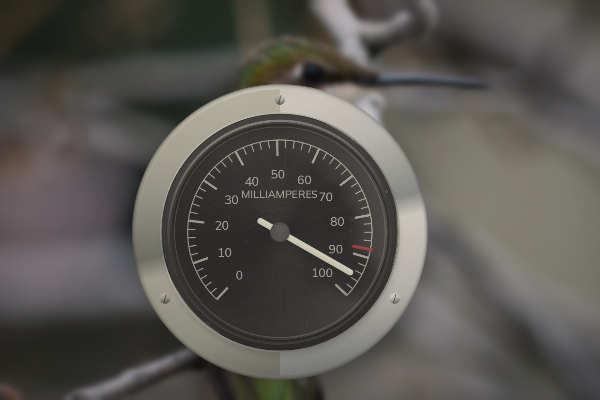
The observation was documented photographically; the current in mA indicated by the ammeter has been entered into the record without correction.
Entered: 95 mA
